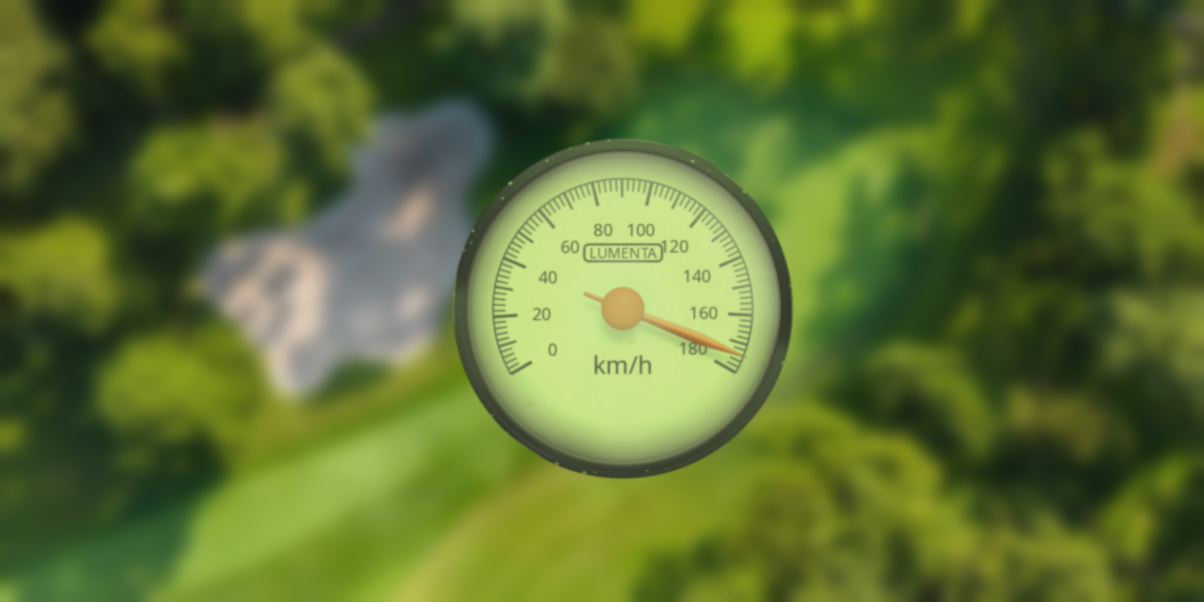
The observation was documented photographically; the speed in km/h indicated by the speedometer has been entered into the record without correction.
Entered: 174 km/h
